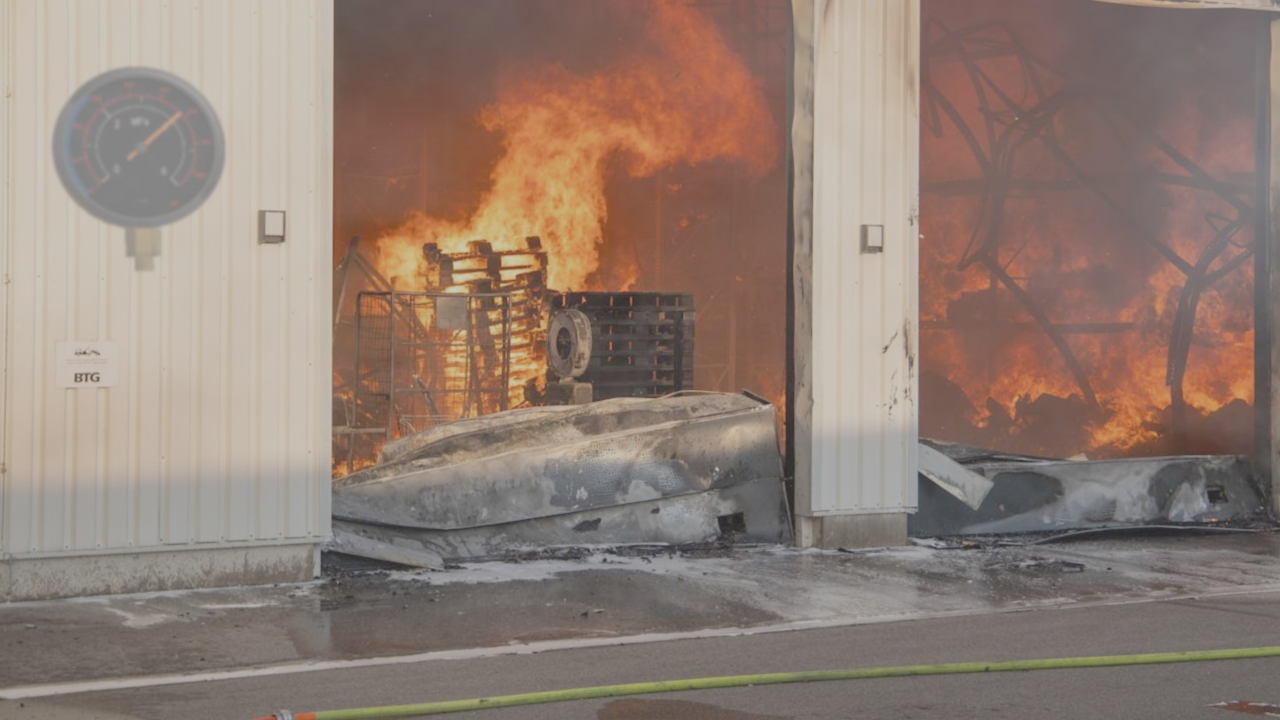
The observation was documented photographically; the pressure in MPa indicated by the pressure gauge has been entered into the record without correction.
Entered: 4 MPa
